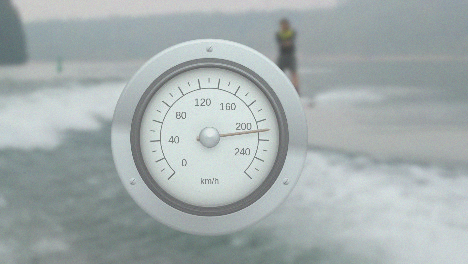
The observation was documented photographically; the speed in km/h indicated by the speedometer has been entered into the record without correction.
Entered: 210 km/h
